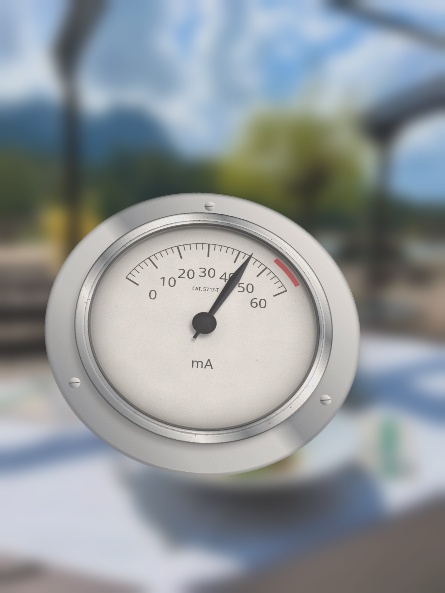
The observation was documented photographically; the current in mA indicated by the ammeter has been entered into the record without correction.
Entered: 44 mA
